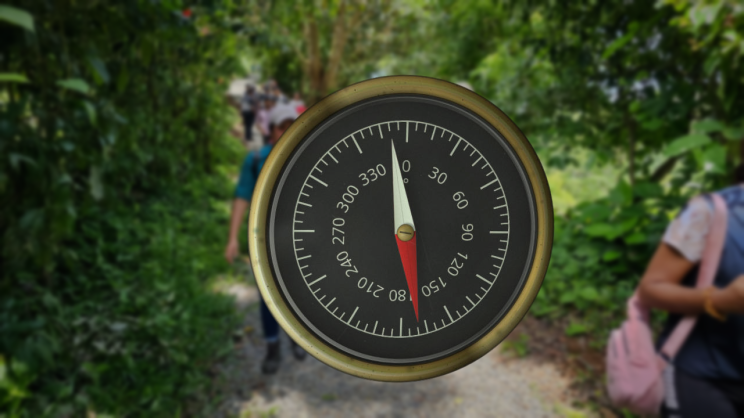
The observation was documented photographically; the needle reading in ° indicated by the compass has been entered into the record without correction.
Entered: 170 °
